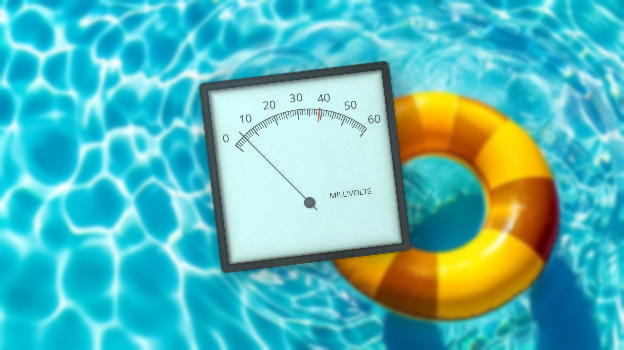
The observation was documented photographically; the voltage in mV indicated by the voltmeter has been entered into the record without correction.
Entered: 5 mV
